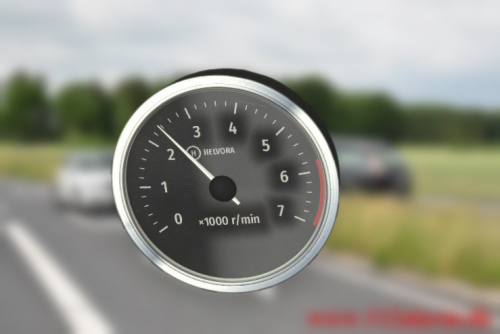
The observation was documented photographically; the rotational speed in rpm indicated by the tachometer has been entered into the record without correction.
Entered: 2400 rpm
